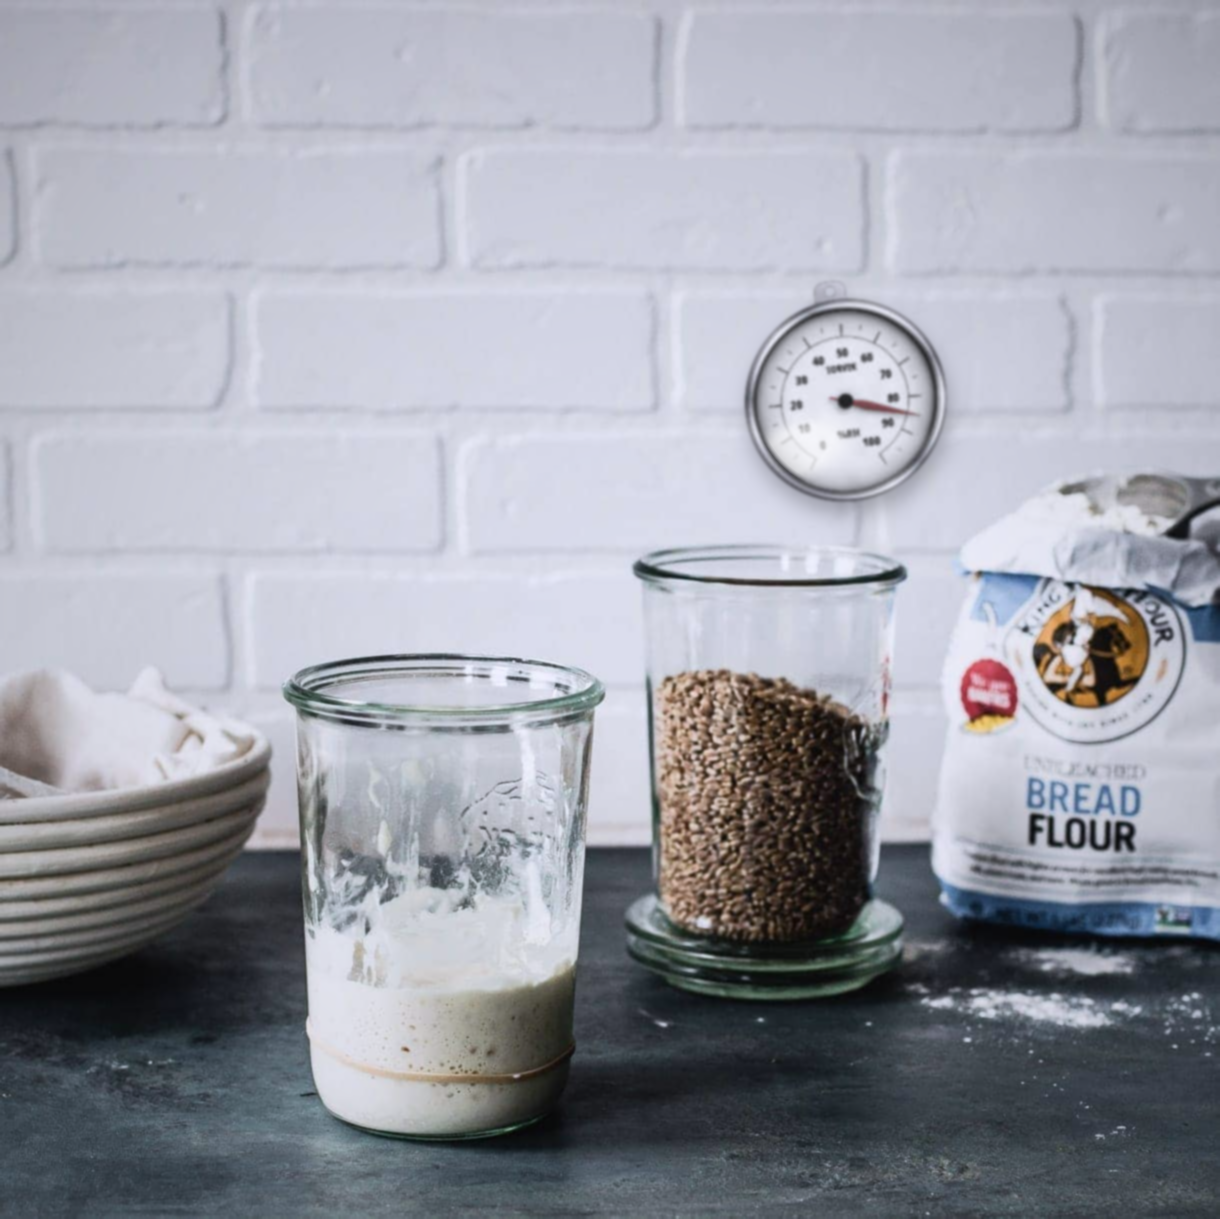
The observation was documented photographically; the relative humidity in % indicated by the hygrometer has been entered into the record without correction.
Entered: 85 %
